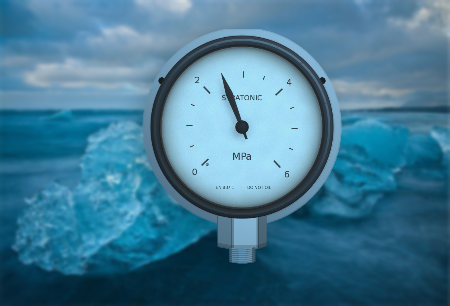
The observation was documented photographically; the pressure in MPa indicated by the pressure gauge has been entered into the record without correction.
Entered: 2.5 MPa
